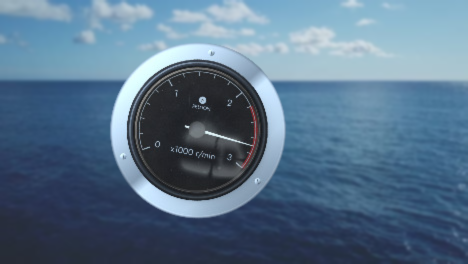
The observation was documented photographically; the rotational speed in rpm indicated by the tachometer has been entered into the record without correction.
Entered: 2700 rpm
